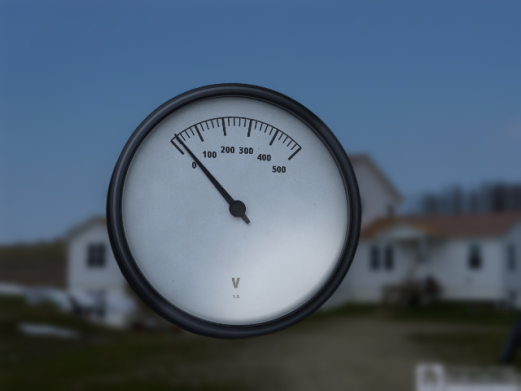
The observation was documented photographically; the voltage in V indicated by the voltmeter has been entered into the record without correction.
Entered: 20 V
